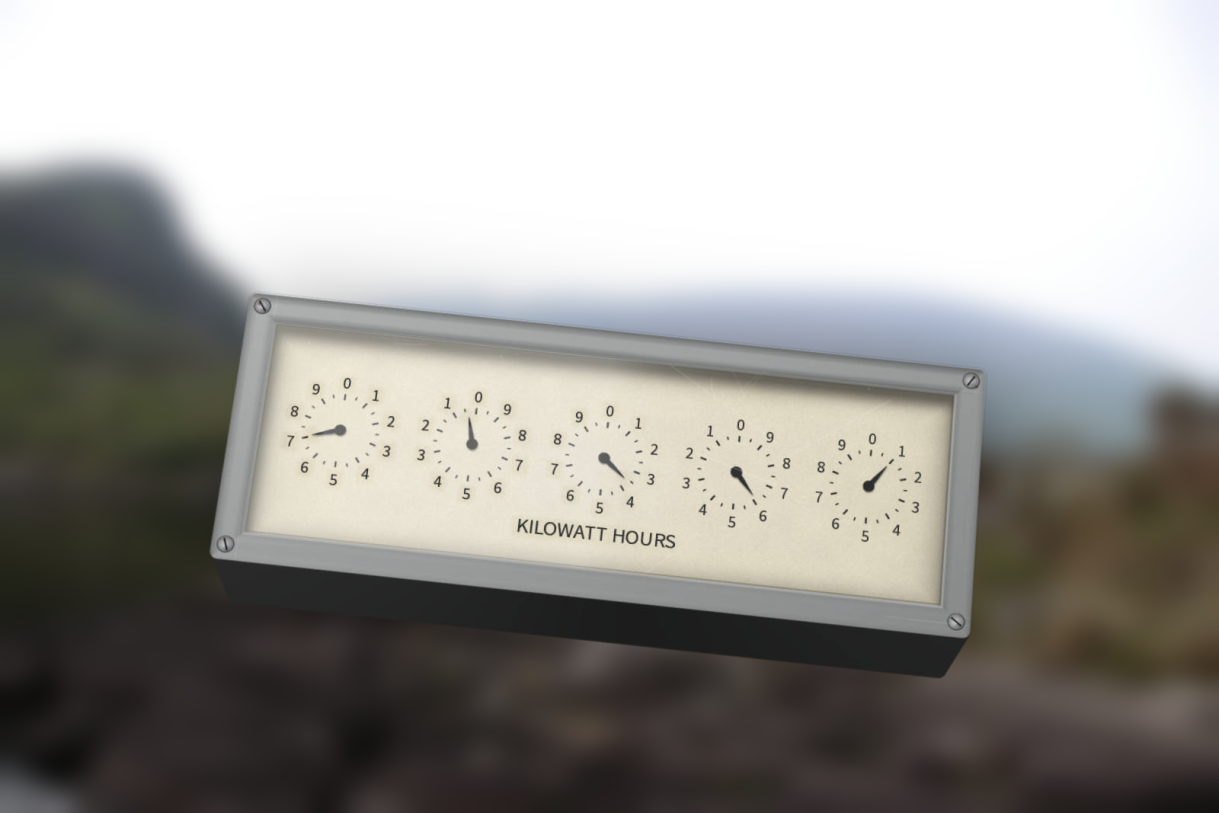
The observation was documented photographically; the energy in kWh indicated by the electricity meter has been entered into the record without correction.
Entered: 70361 kWh
